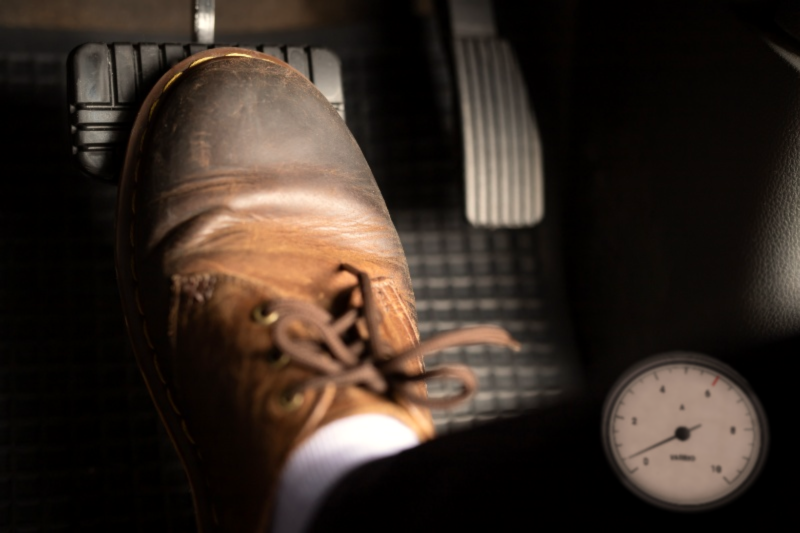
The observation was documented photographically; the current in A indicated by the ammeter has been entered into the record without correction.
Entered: 0.5 A
